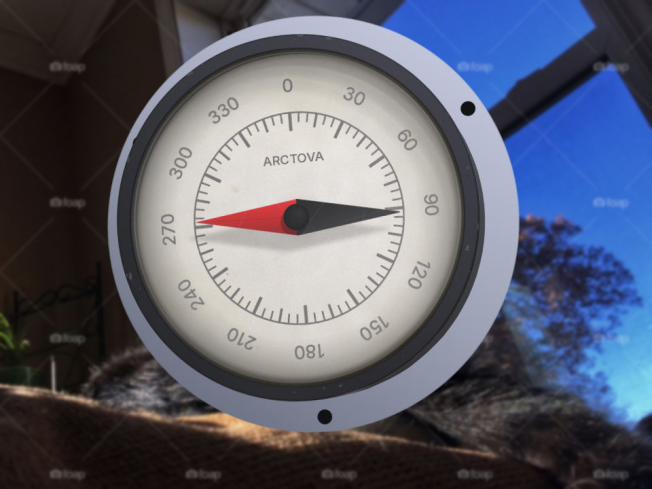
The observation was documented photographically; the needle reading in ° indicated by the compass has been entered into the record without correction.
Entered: 272.5 °
